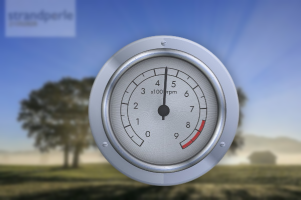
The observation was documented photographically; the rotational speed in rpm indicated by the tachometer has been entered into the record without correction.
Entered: 4500 rpm
